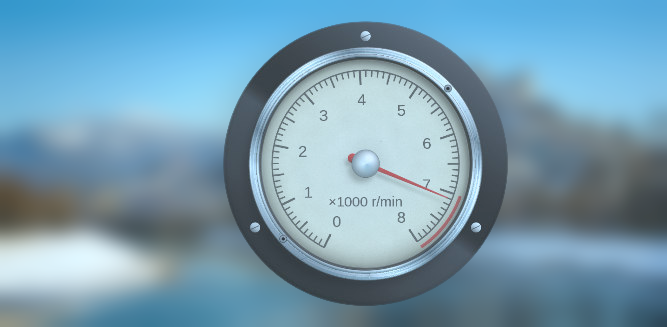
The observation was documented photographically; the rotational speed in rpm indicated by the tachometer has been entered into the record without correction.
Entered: 7100 rpm
